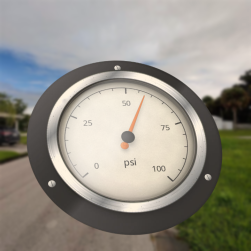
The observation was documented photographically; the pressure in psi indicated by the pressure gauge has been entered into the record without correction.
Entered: 57.5 psi
